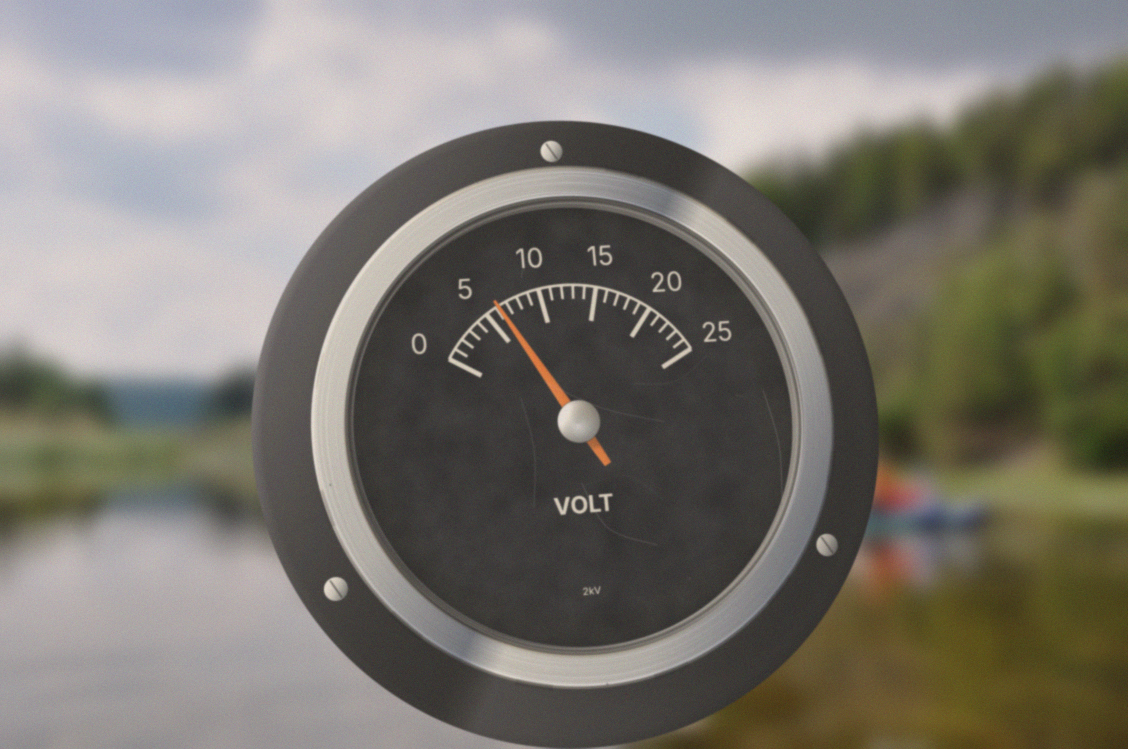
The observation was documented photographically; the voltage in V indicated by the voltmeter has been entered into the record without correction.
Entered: 6 V
